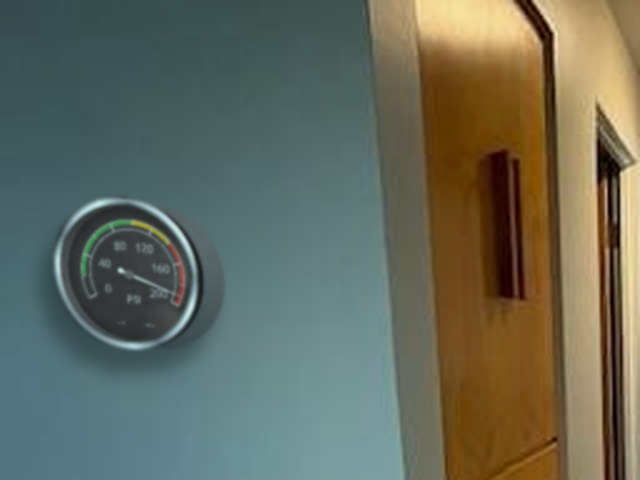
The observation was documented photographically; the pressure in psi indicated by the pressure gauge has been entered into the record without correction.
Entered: 190 psi
